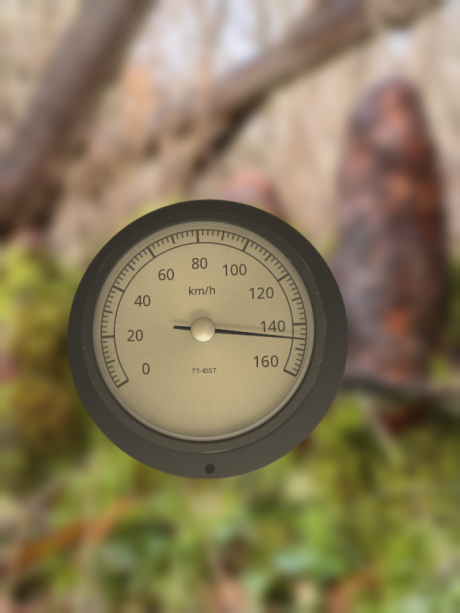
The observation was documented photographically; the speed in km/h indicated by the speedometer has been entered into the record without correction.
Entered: 146 km/h
